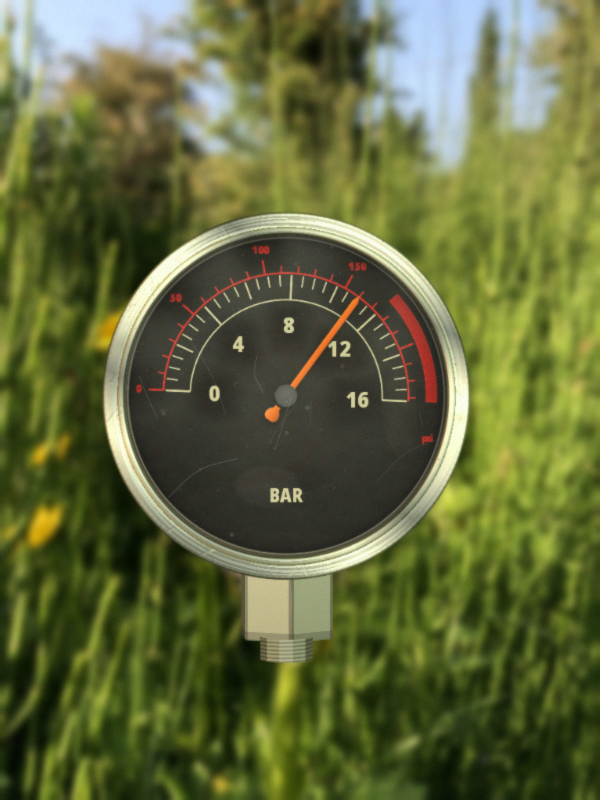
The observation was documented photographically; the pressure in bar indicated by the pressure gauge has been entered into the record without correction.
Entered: 11 bar
